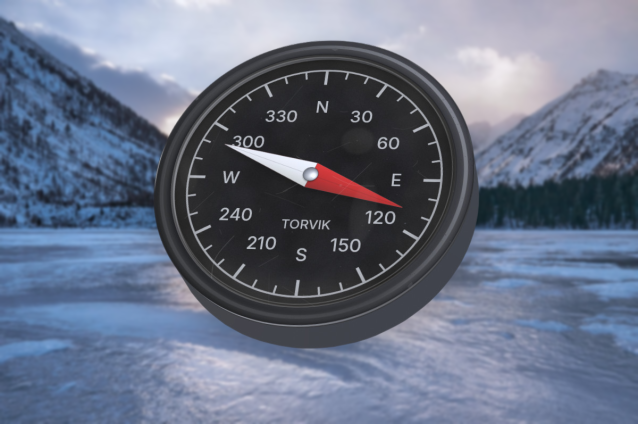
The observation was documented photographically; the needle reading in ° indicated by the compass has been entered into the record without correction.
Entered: 110 °
